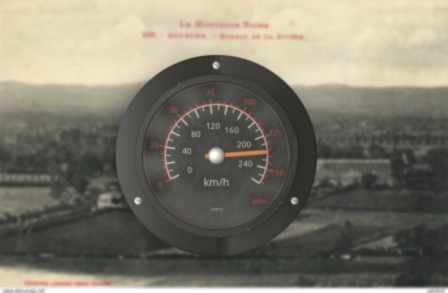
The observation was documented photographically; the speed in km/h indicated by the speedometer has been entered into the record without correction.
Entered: 220 km/h
